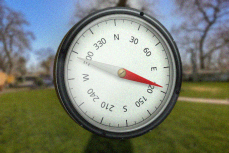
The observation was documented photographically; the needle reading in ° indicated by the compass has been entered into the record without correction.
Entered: 115 °
